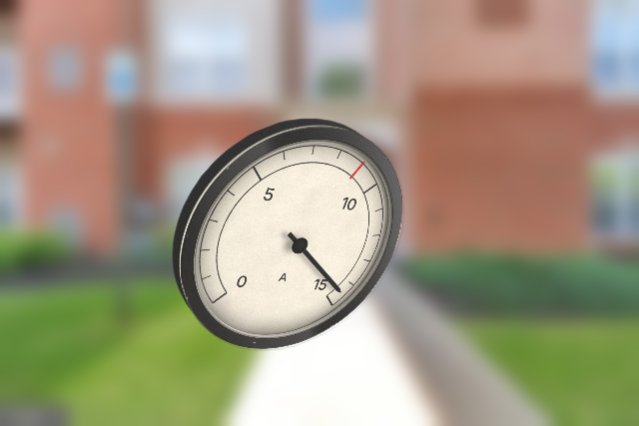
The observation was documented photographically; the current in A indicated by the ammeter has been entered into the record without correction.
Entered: 14.5 A
